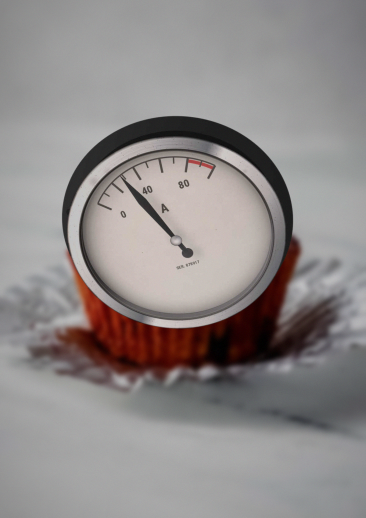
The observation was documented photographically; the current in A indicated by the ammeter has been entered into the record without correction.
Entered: 30 A
